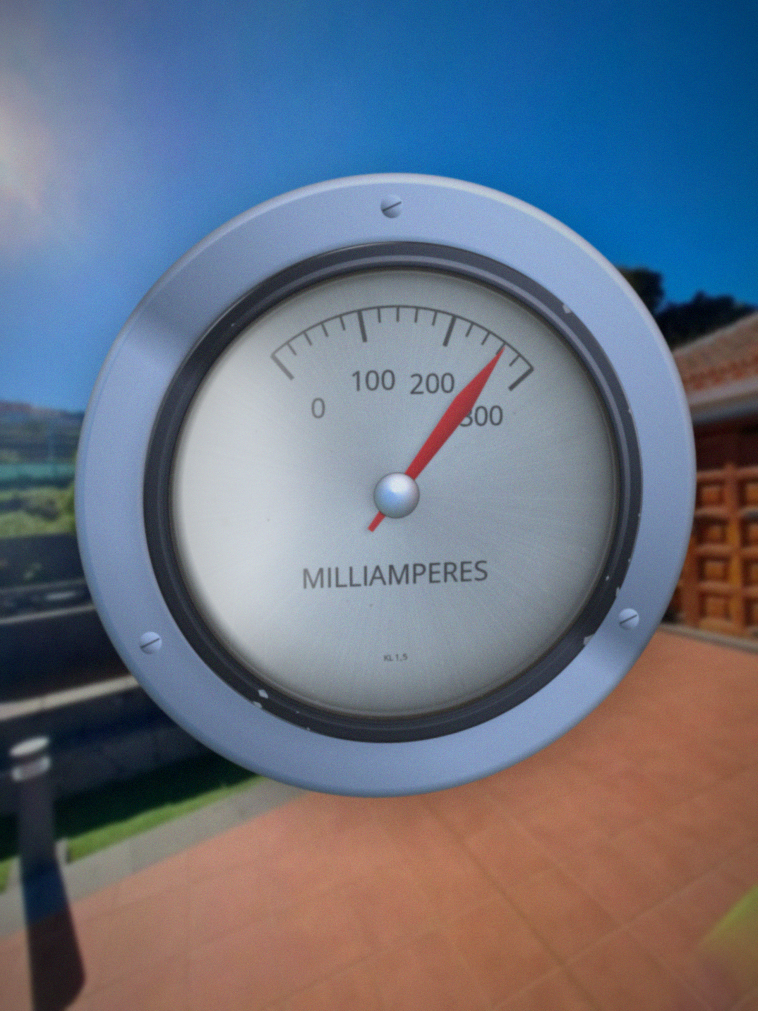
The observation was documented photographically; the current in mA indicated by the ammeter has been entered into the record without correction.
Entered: 260 mA
